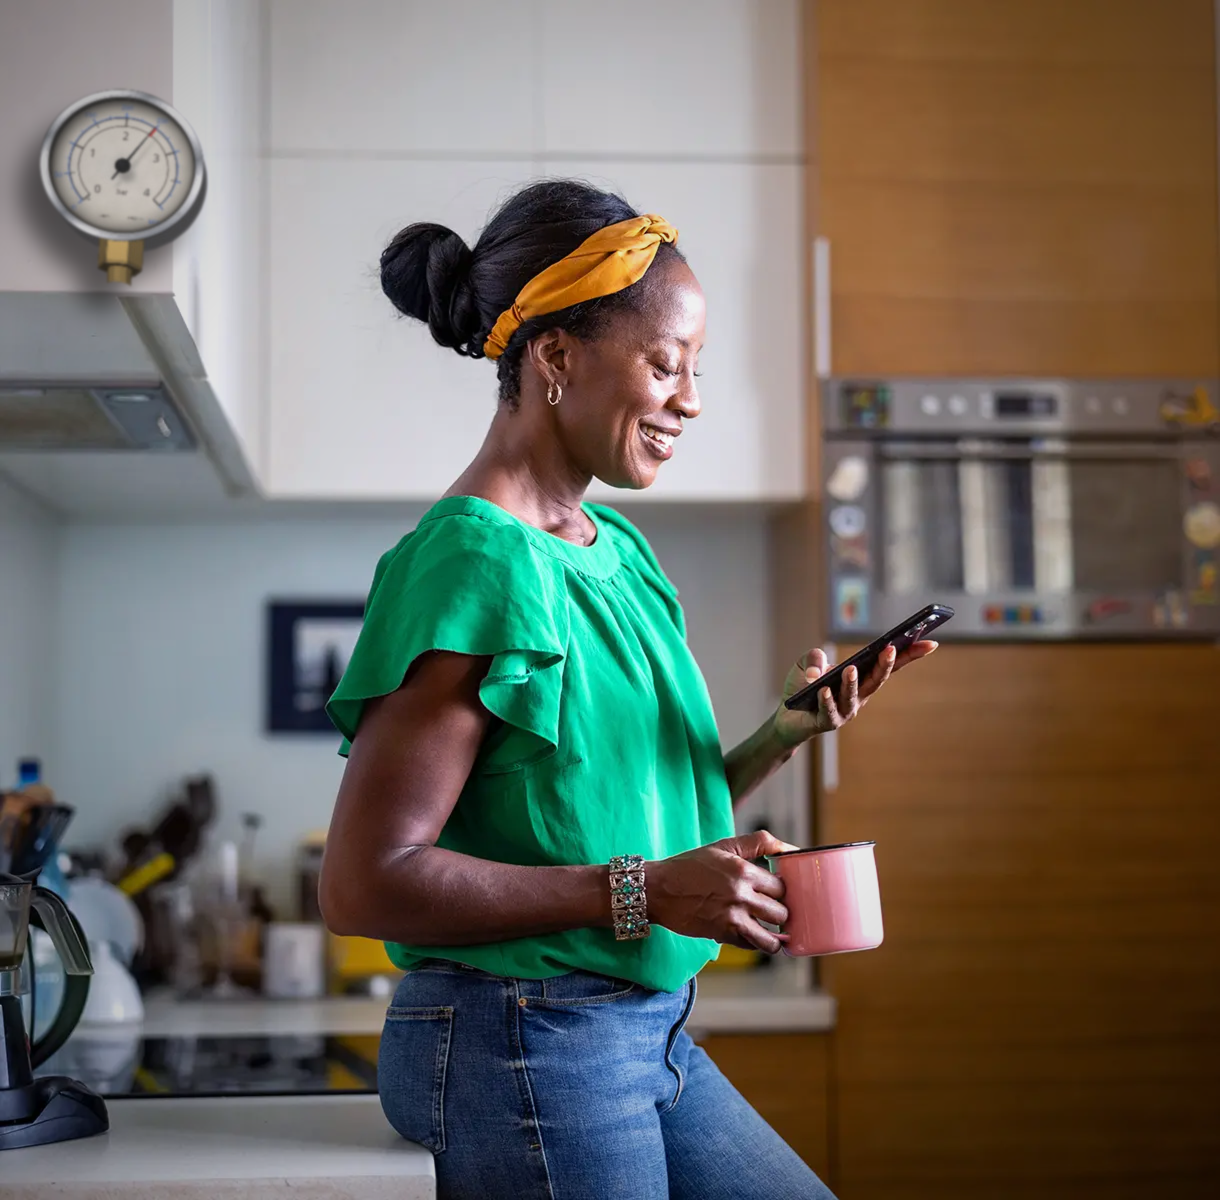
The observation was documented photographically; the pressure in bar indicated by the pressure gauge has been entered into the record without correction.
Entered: 2.5 bar
